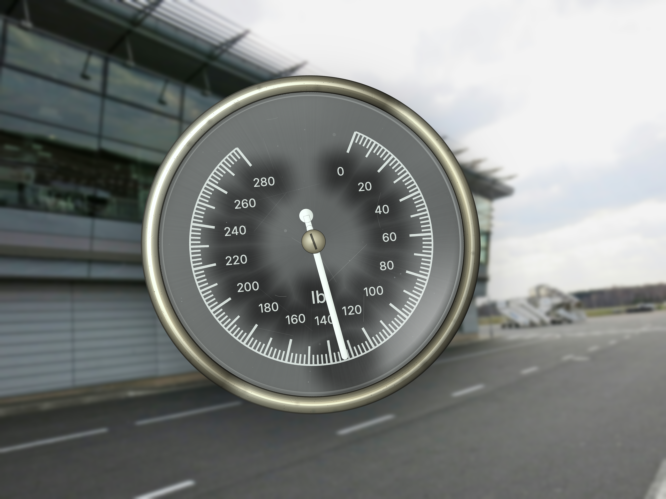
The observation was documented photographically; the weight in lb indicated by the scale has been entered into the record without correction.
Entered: 134 lb
